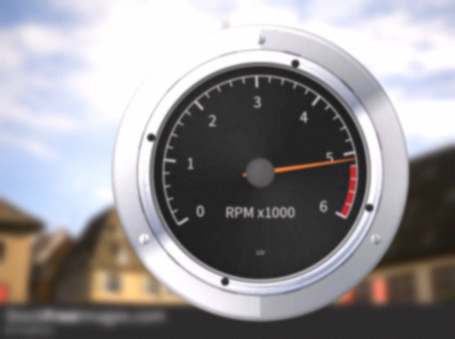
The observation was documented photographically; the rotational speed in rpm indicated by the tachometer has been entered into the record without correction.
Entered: 5100 rpm
